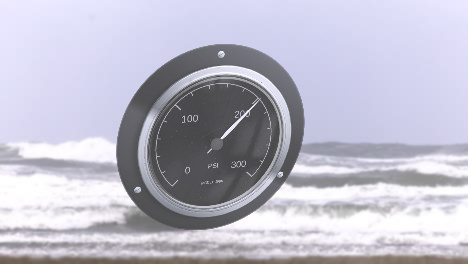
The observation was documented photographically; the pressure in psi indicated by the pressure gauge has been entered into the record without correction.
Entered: 200 psi
